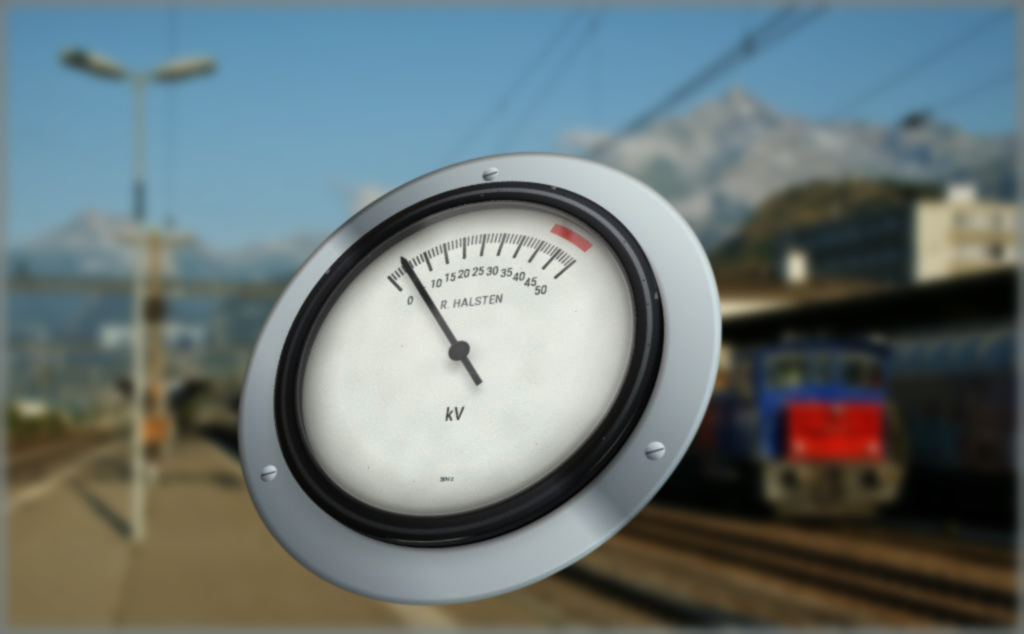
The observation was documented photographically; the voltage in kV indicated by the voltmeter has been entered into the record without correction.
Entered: 5 kV
